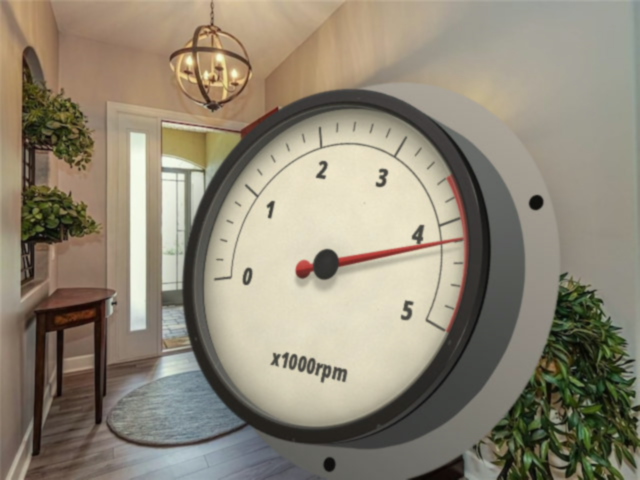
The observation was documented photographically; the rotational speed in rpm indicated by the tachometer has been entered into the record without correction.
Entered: 4200 rpm
